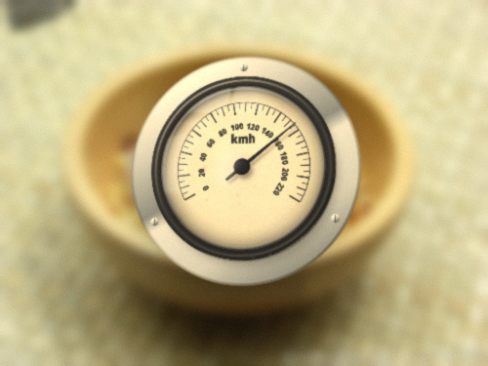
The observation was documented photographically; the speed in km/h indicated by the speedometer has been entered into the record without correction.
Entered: 155 km/h
